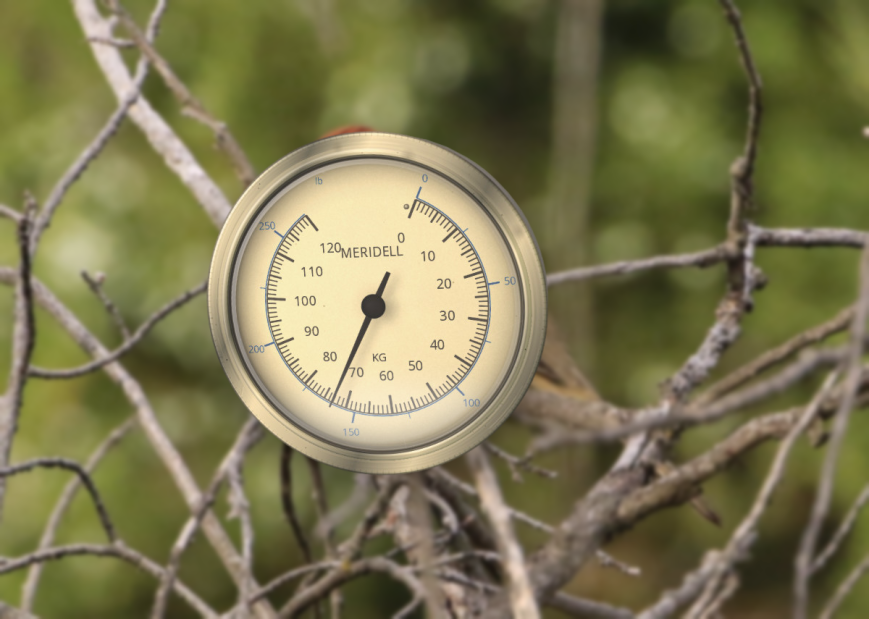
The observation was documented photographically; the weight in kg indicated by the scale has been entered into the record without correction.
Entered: 73 kg
